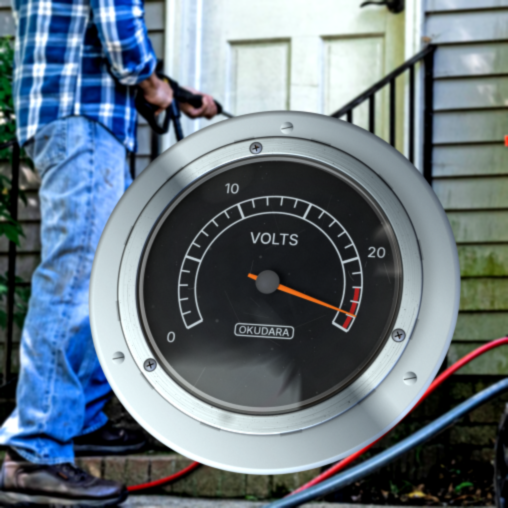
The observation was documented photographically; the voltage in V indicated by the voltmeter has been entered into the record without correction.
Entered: 24 V
